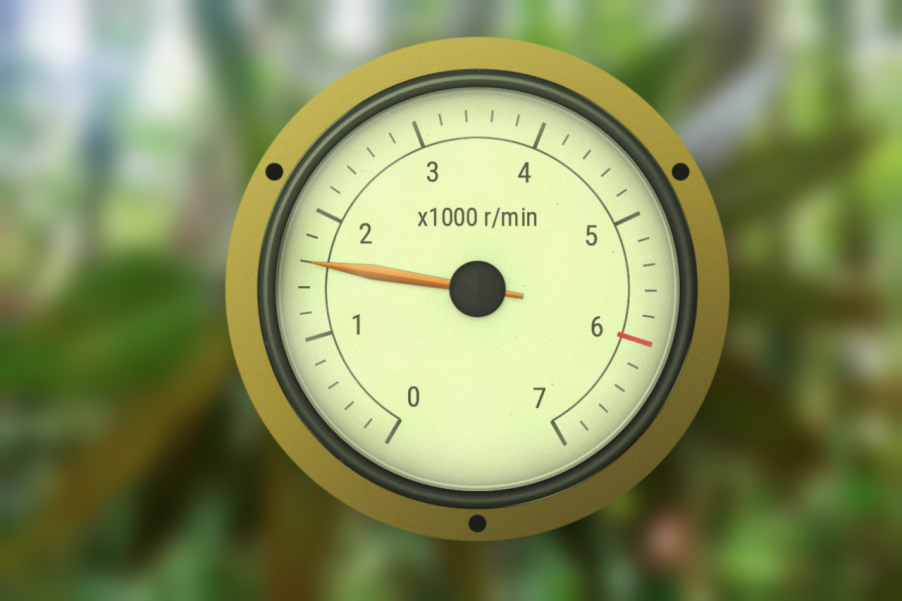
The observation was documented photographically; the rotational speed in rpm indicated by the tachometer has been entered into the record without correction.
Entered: 1600 rpm
